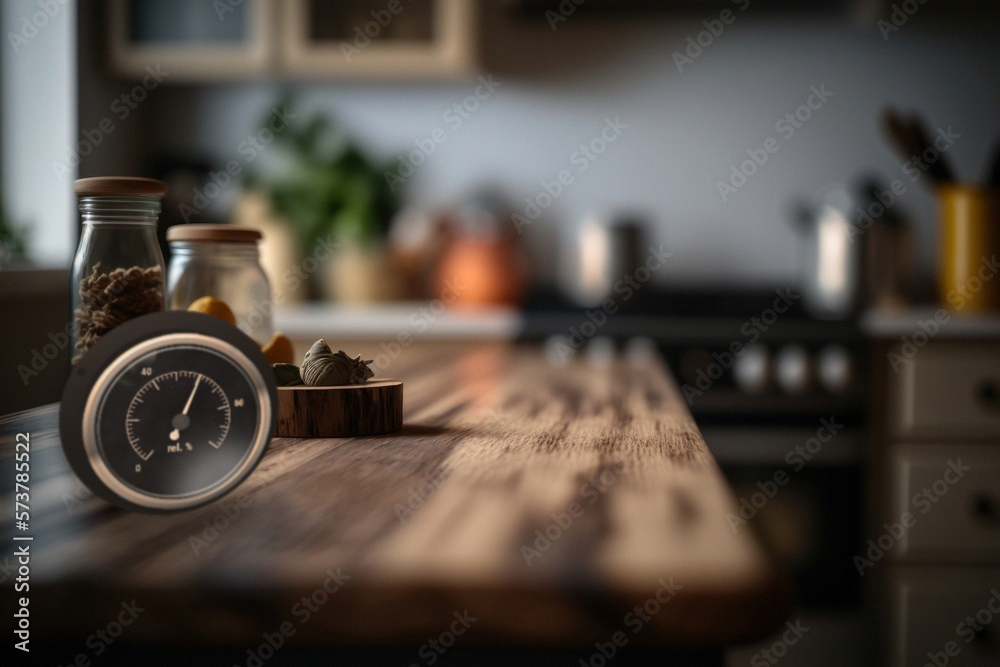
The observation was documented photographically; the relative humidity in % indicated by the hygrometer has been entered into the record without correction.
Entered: 60 %
